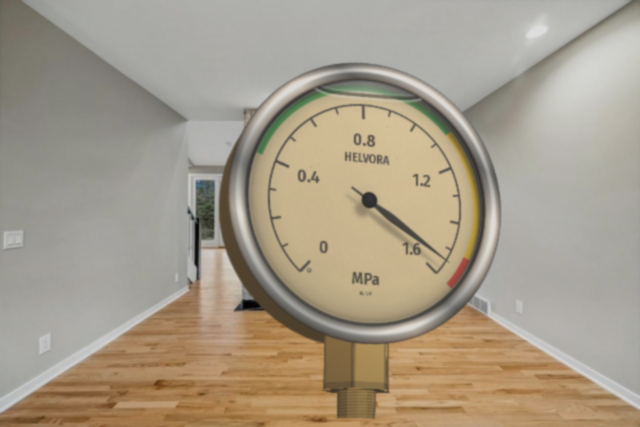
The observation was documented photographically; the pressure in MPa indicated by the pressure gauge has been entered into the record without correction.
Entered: 1.55 MPa
